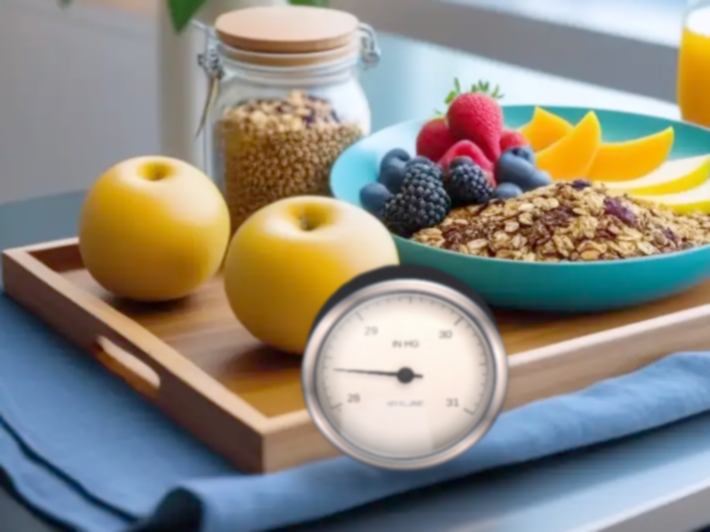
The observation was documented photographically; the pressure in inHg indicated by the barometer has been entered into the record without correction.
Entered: 28.4 inHg
